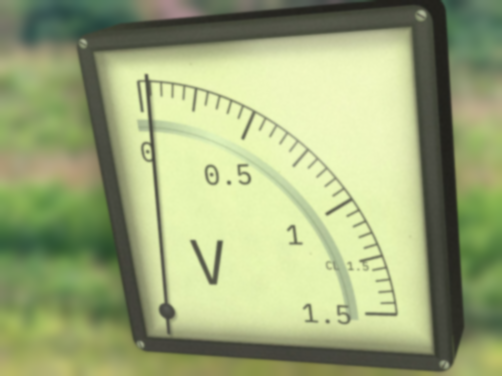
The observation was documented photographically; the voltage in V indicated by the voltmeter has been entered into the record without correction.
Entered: 0.05 V
